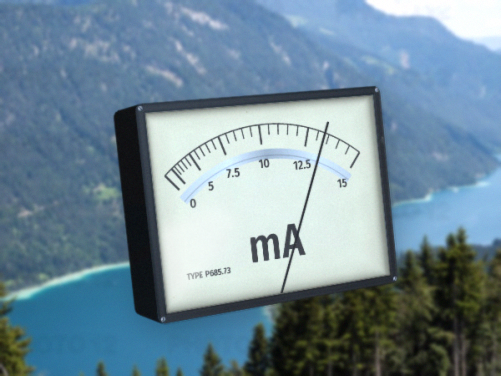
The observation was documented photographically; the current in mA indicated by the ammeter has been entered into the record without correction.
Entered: 13.25 mA
